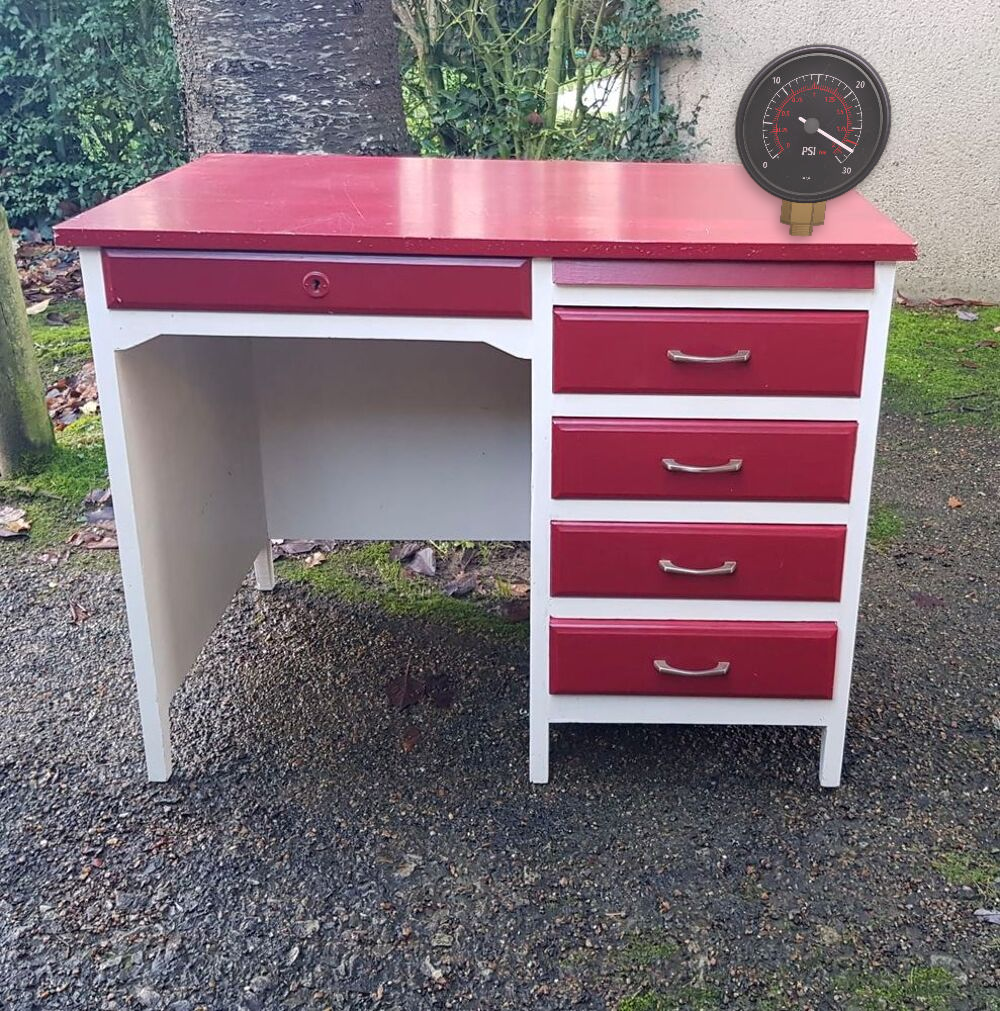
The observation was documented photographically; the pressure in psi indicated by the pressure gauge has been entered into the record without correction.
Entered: 28 psi
